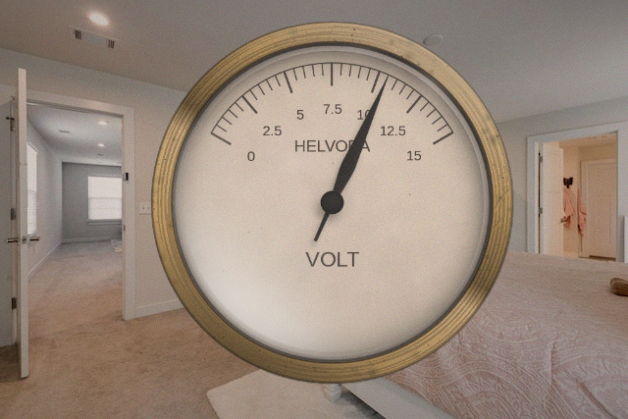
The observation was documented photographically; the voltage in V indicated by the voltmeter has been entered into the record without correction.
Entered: 10.5 V
